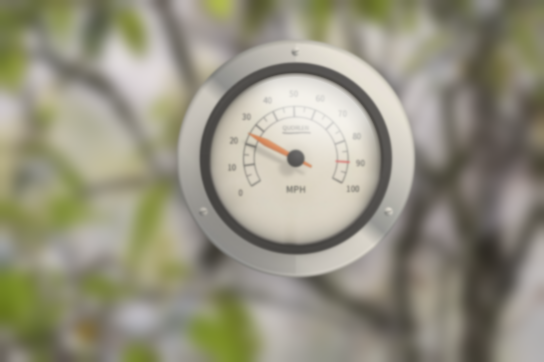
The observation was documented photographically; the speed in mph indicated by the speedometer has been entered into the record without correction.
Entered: 25 mph
